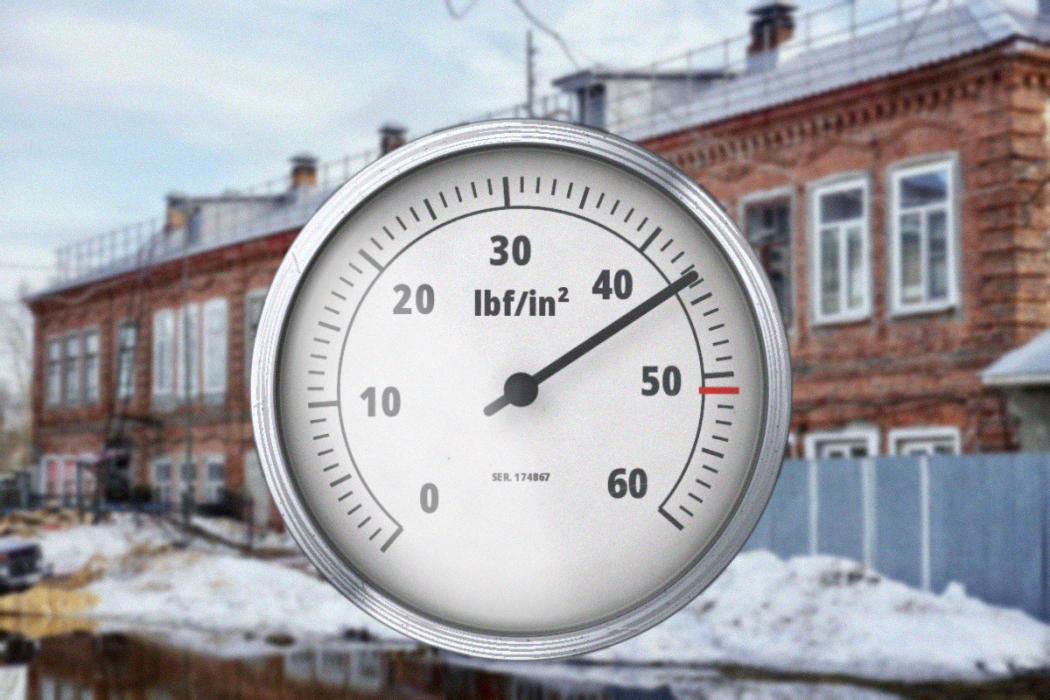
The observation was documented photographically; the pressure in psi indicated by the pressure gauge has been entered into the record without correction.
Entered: 43.5 psi
